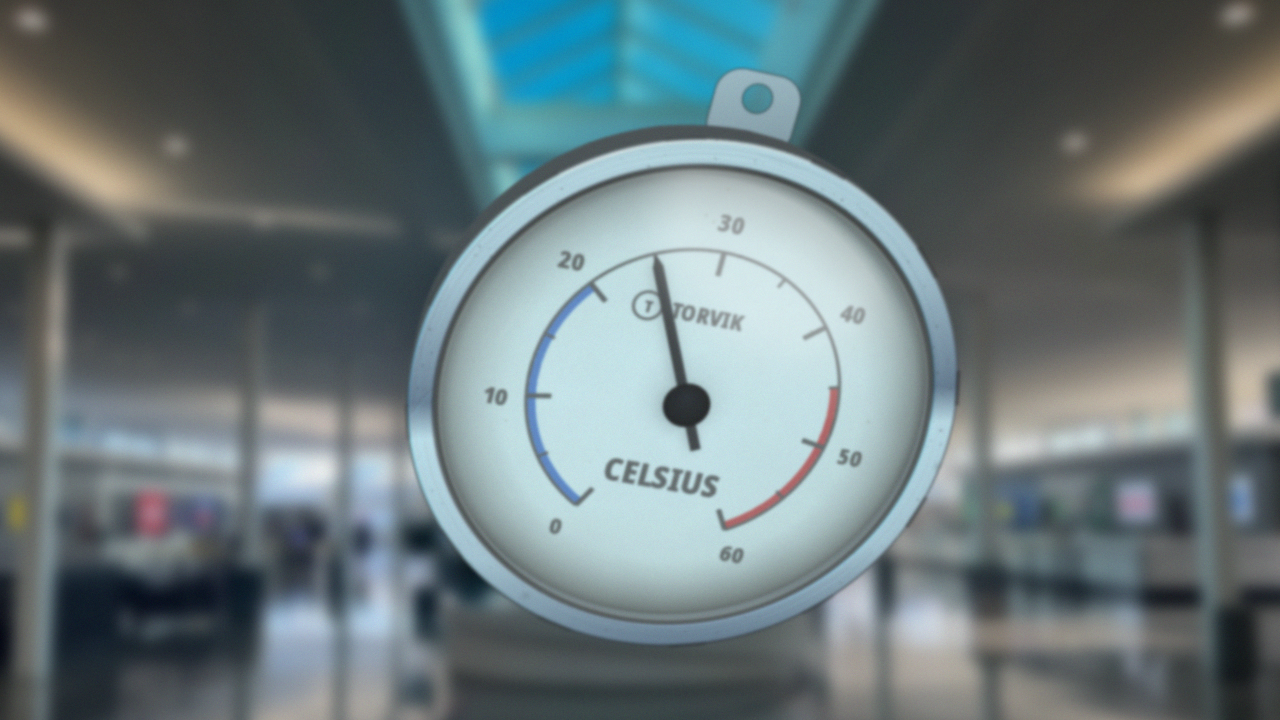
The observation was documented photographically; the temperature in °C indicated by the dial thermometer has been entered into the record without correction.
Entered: 25 °C
